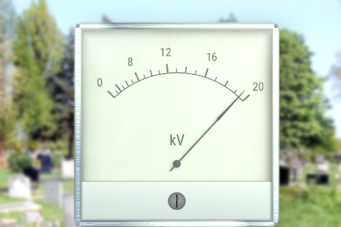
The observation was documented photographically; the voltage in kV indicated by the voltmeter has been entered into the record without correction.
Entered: 19.5 kV
